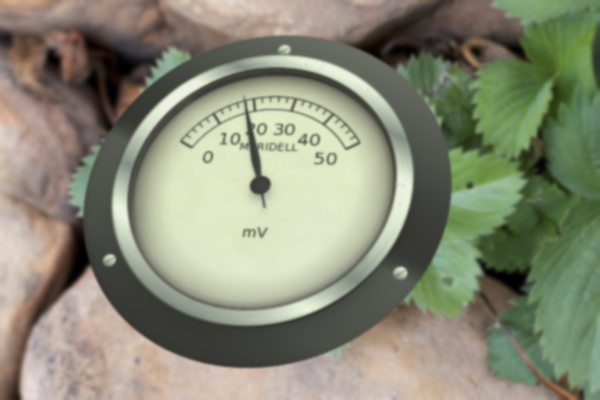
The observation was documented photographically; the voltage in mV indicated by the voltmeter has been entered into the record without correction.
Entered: 18 mV
